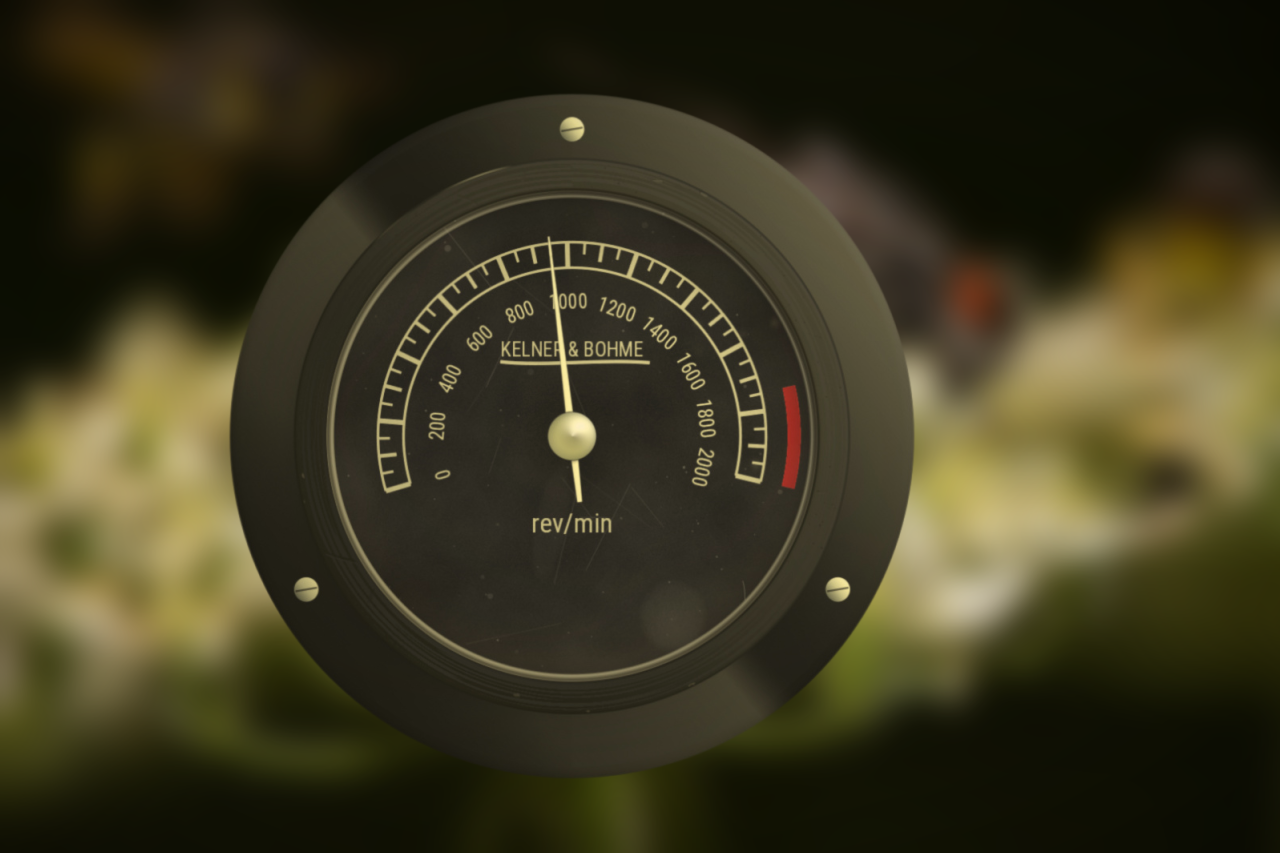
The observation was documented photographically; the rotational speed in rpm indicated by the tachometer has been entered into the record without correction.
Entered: 950 rpm
